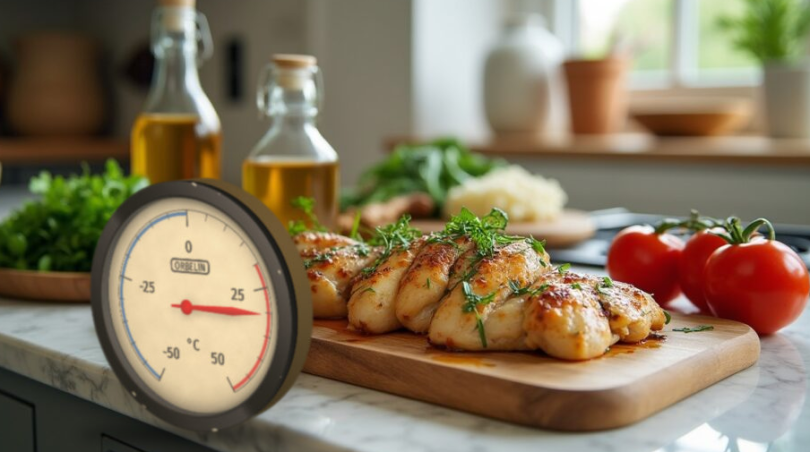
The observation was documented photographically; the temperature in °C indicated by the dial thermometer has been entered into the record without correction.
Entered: 30 °C
